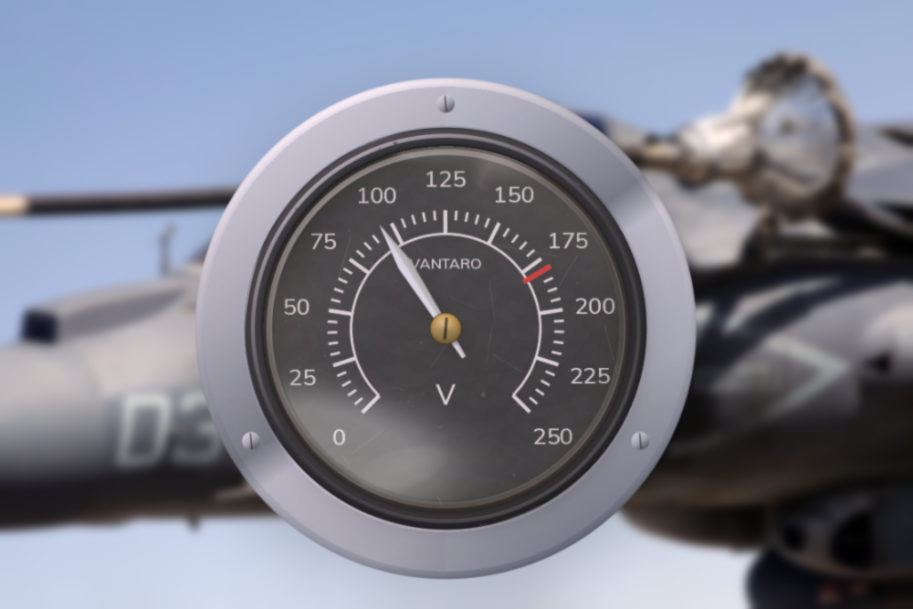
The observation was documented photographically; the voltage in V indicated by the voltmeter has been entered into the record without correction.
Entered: 95 V
